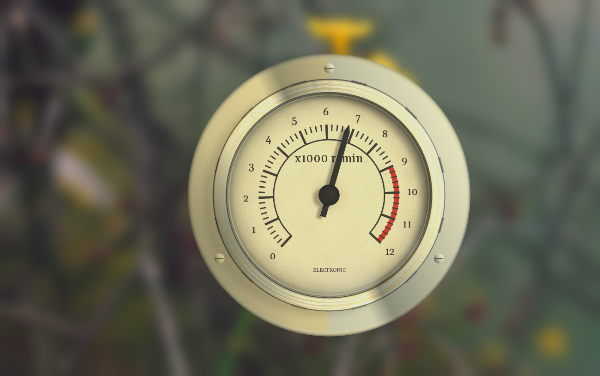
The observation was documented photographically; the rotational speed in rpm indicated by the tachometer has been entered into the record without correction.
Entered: 6800 rpm
